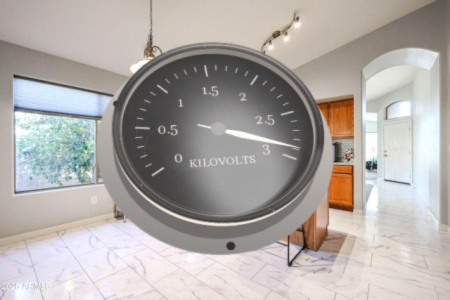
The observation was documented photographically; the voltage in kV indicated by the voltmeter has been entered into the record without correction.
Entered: 2.9 kV
